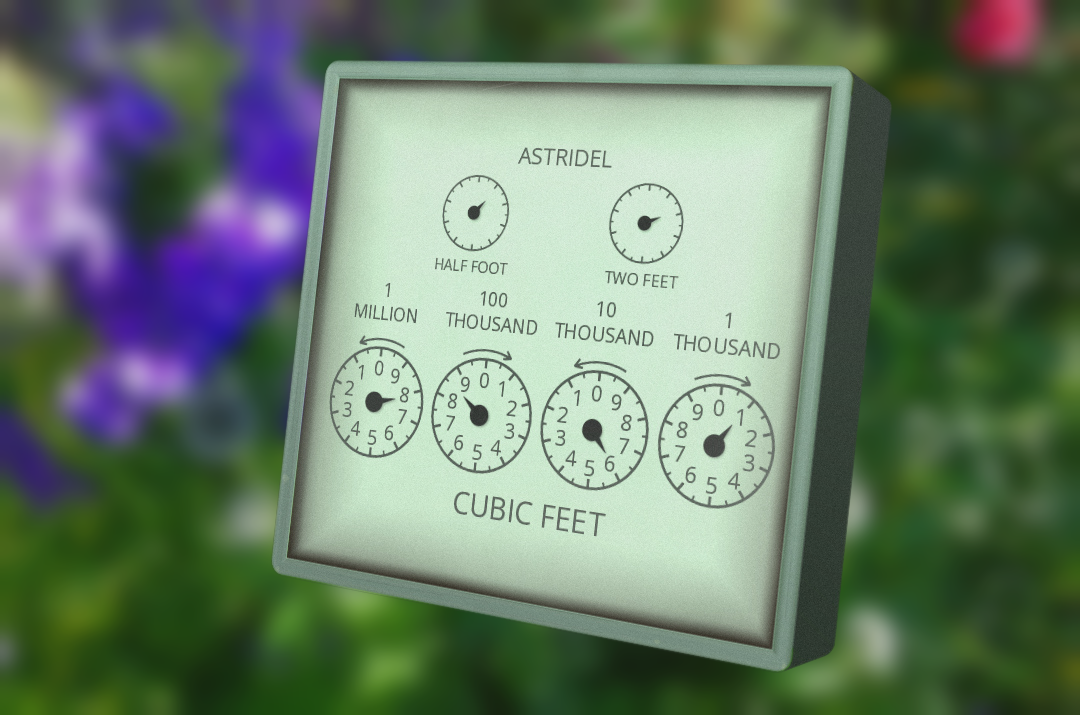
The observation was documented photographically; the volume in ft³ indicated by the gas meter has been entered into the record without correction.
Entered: 786100 ft³
